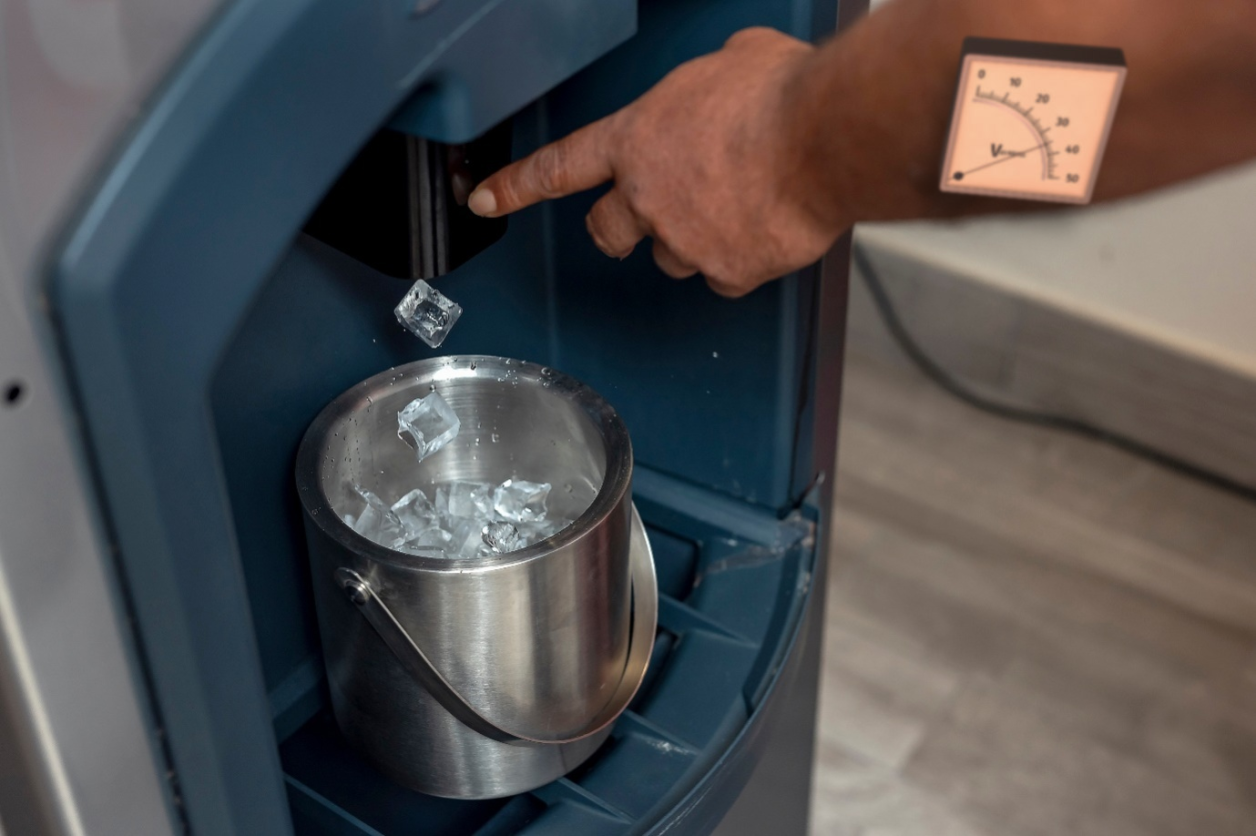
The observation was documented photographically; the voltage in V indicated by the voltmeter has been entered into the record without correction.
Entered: 35 V
